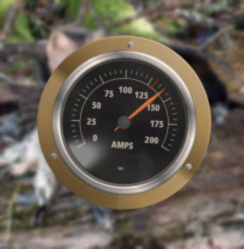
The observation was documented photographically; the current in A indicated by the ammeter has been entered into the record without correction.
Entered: 140 A
